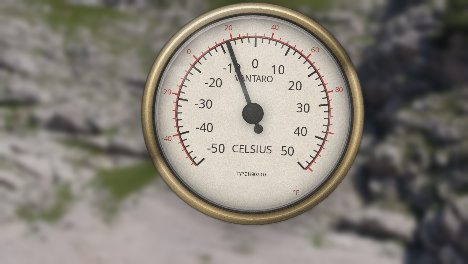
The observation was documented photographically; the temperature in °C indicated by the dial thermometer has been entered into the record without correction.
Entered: -8 °C
